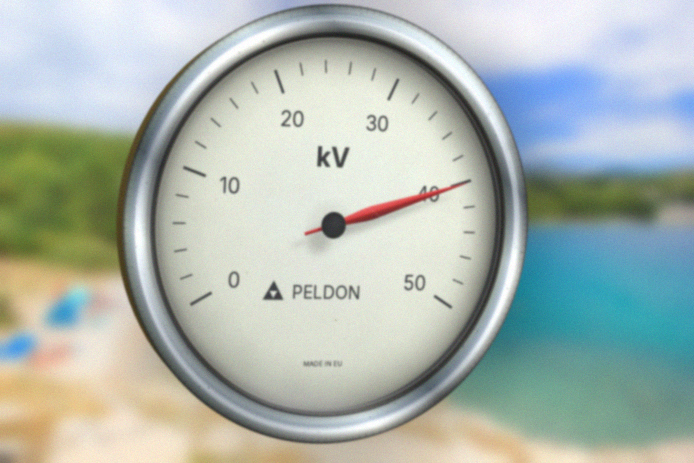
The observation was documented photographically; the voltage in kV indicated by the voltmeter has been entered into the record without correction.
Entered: 40 kV
